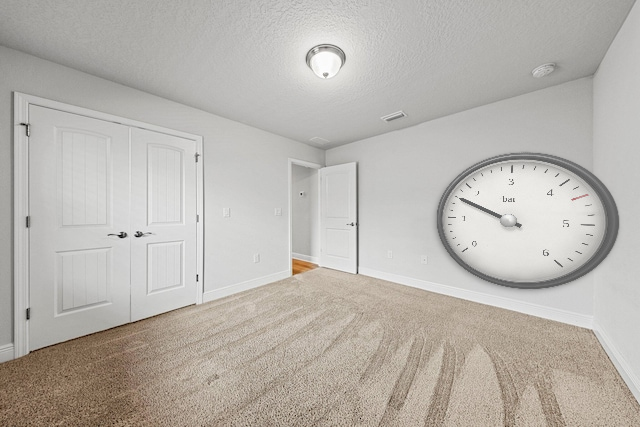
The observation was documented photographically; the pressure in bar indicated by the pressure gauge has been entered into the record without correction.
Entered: 1.6 bar
